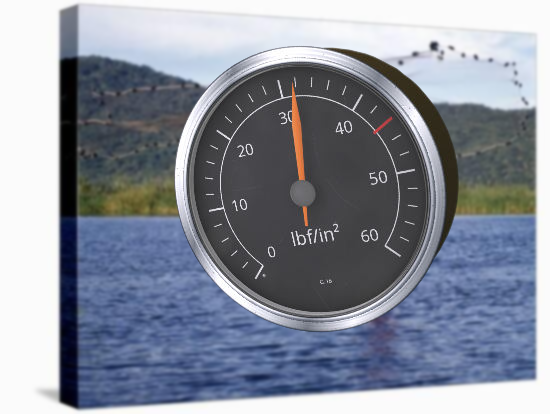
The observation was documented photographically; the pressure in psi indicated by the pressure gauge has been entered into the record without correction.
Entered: 32 psi
